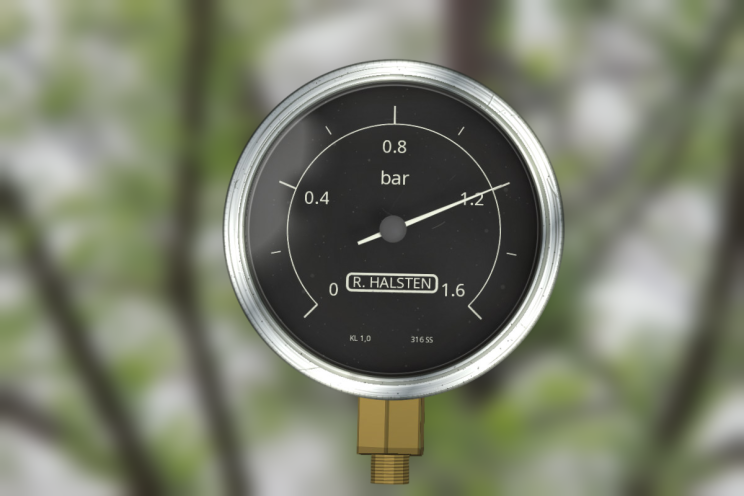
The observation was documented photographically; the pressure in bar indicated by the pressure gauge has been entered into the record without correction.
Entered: 1.2 bar
